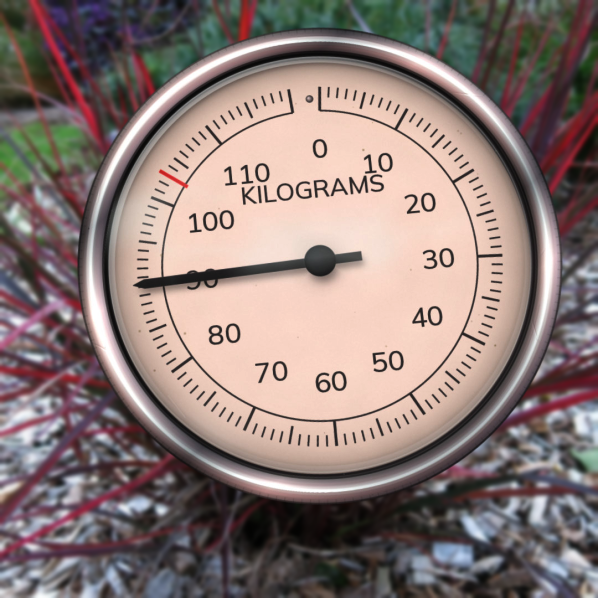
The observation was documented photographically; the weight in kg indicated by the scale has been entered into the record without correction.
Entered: 90 kg
